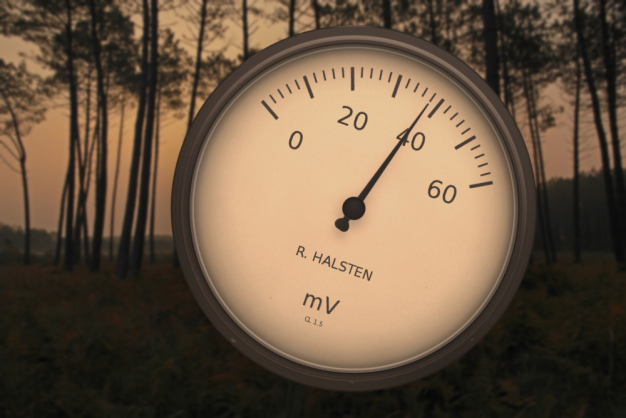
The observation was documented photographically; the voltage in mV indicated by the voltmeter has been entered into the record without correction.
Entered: 38 mV
